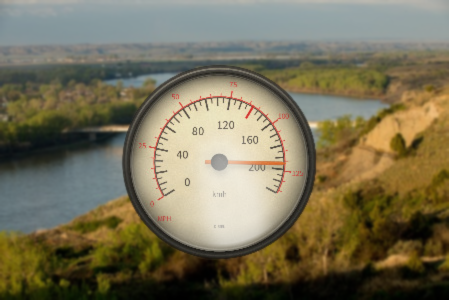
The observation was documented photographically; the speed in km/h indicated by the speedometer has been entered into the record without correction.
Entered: 195 km/h
